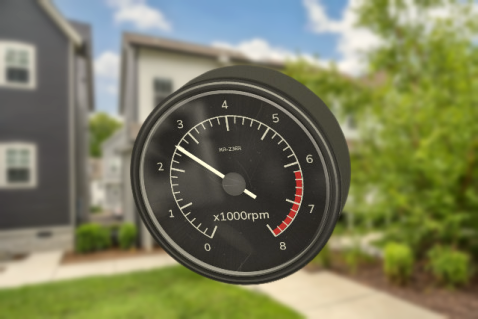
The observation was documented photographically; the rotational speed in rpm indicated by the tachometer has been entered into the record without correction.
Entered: 2600 rpm
